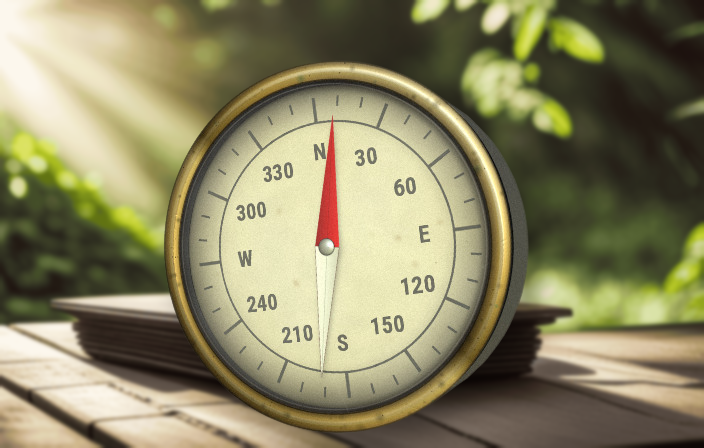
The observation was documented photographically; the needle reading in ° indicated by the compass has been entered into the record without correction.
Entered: 10 °
